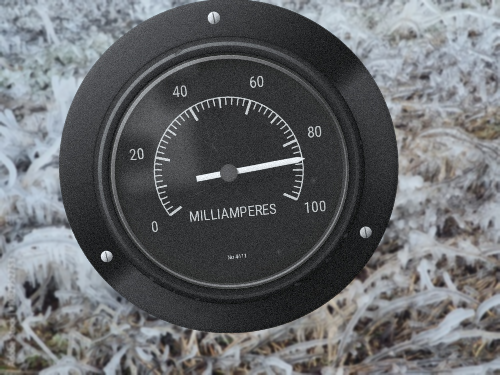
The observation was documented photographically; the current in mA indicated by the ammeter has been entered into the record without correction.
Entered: 86 mA
